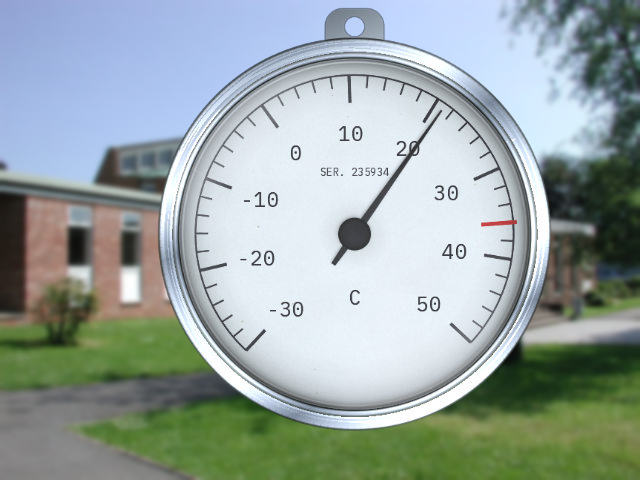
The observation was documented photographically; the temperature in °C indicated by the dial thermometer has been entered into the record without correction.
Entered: 21 °C
